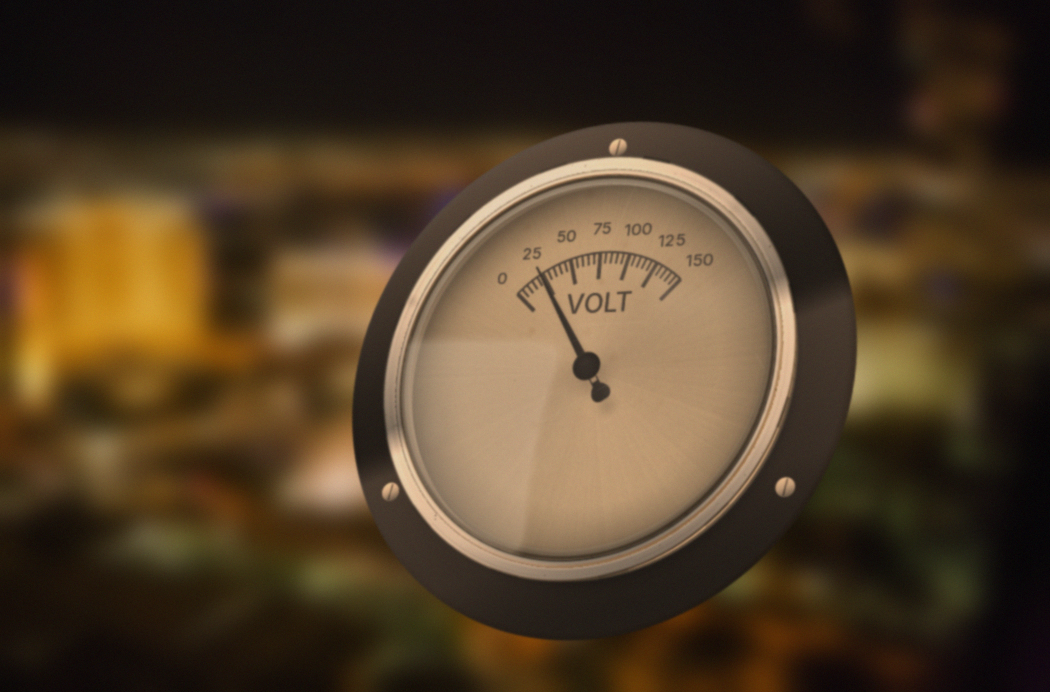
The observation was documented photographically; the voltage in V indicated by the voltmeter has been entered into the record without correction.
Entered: 25 V
